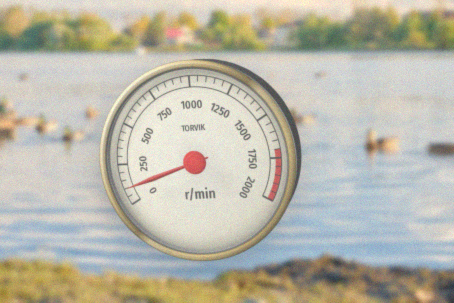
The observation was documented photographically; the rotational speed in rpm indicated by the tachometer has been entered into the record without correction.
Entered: 100 rpm
